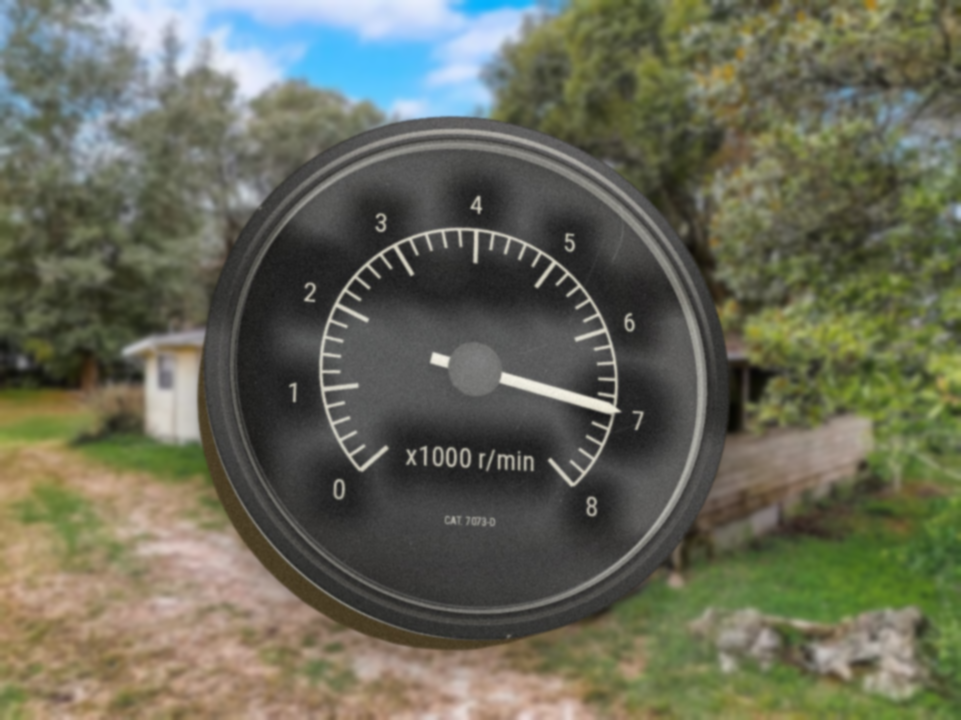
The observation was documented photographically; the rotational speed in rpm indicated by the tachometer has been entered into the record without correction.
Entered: 7000 rpm
